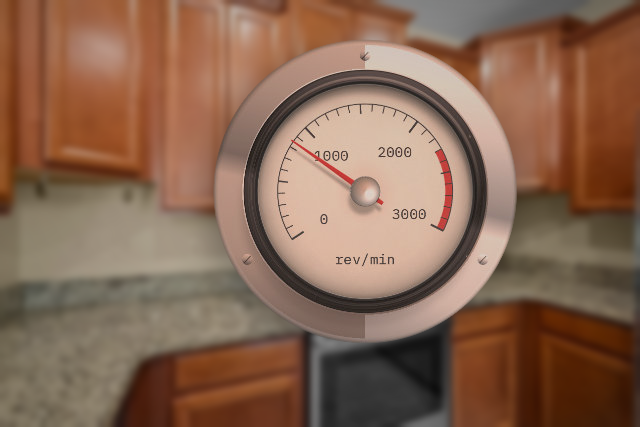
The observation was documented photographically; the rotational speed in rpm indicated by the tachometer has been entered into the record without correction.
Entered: 850 rpm
